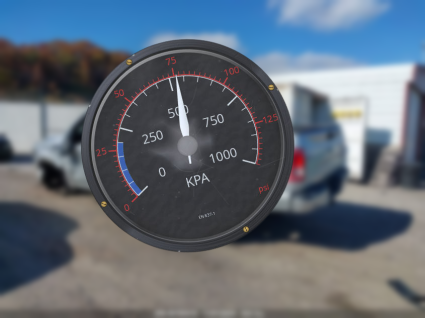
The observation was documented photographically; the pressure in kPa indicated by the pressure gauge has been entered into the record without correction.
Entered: 525 kPa
